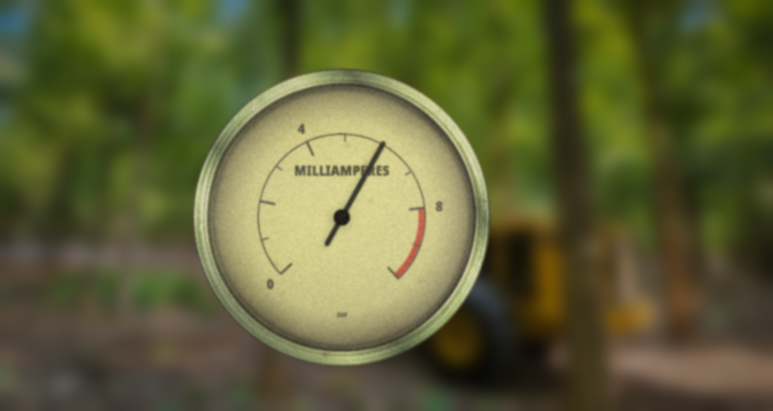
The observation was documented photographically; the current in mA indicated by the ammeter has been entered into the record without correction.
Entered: 6 mA
